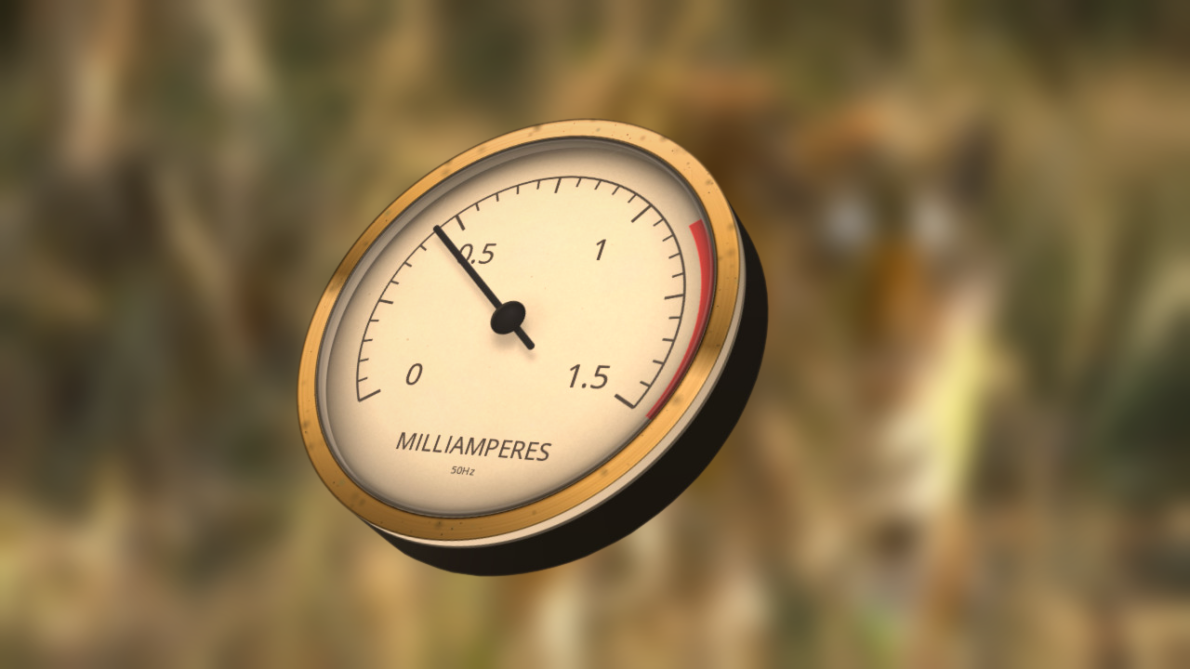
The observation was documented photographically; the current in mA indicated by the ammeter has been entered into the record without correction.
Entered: 0.45 mA
